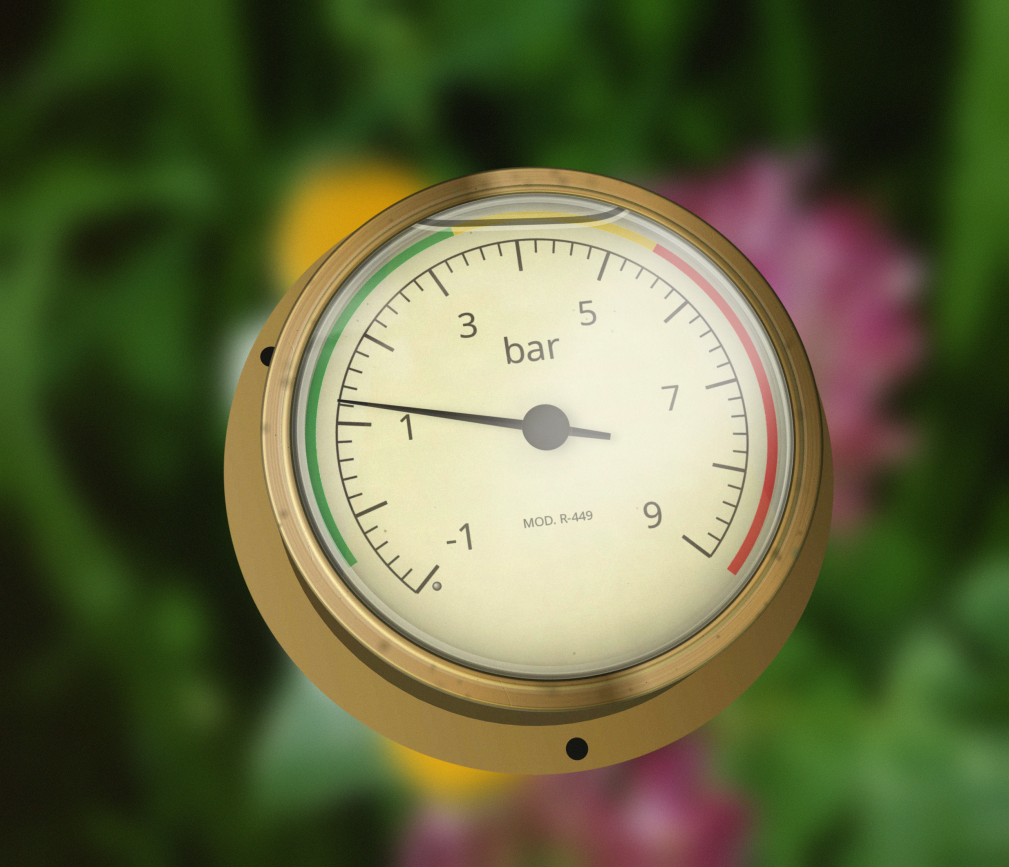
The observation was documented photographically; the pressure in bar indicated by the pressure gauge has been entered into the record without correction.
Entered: 1.2 bar
